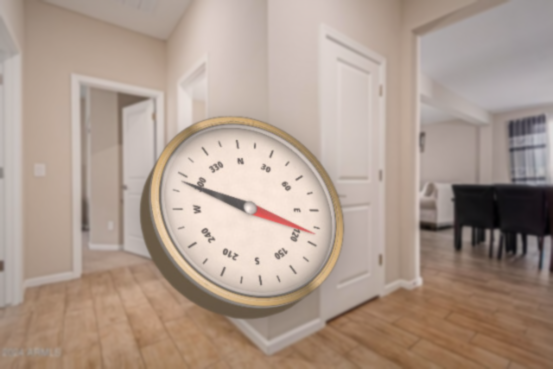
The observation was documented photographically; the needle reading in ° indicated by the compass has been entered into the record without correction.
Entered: 112.5 °
